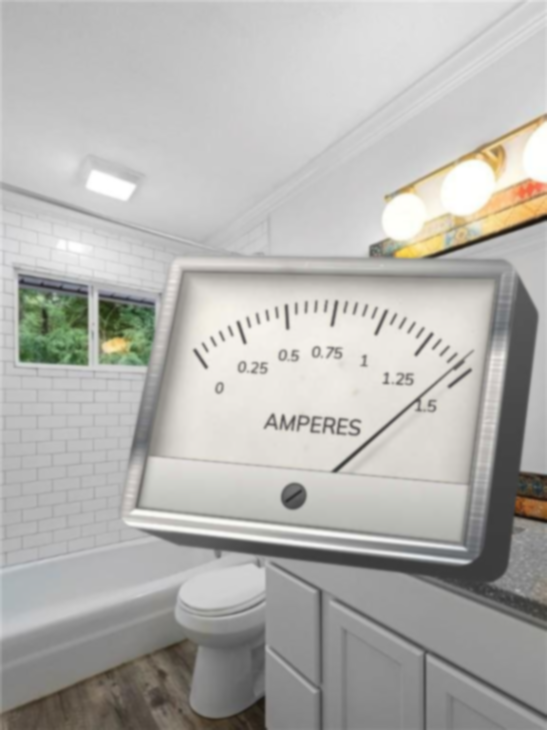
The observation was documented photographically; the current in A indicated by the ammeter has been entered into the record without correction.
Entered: 1.45 A
